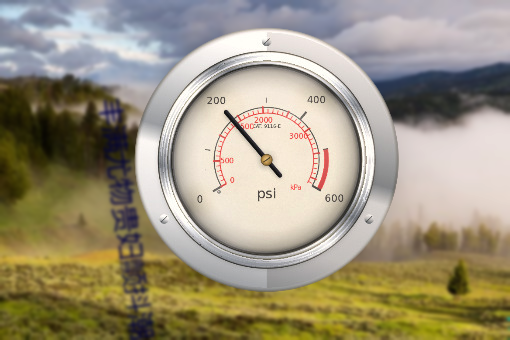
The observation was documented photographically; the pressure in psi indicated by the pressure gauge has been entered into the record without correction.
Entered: 200 psi
